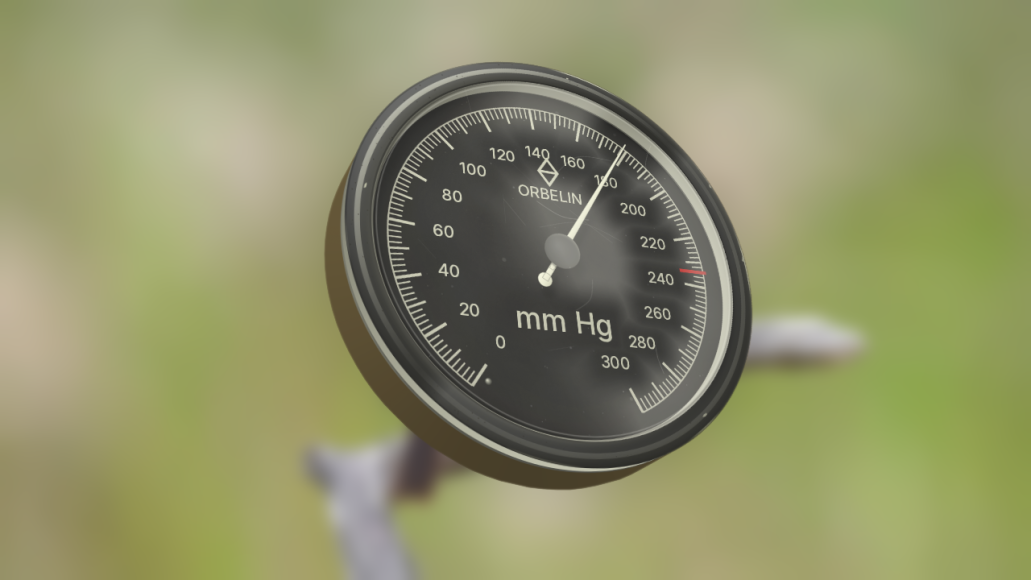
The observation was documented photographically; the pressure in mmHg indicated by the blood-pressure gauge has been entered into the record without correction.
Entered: 178 mmHg
